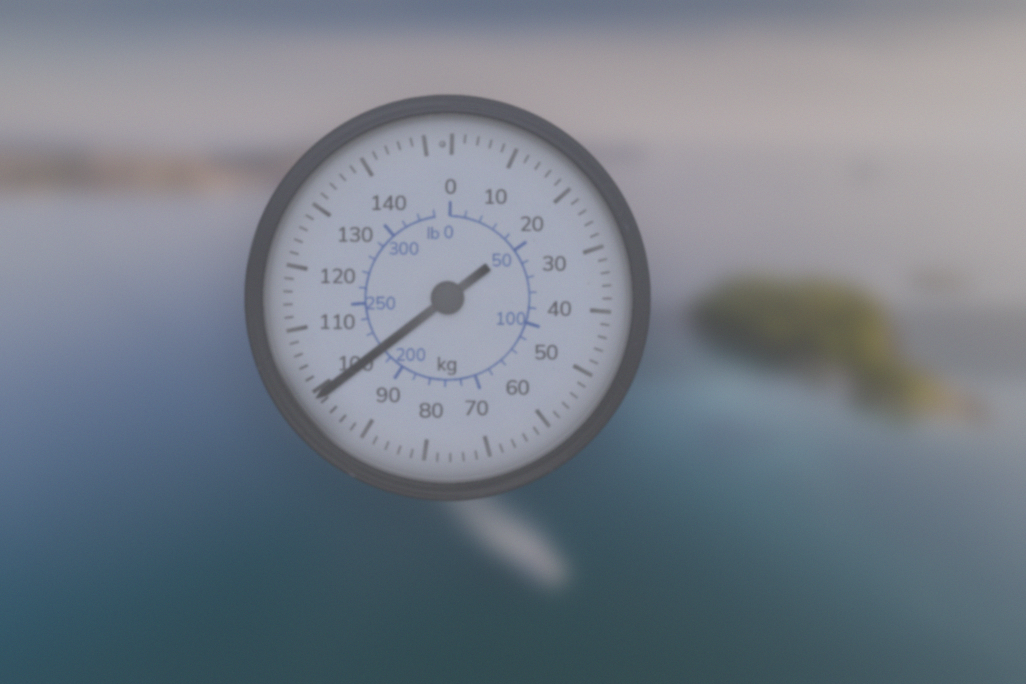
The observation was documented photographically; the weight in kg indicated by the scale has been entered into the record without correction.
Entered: 99 kg
